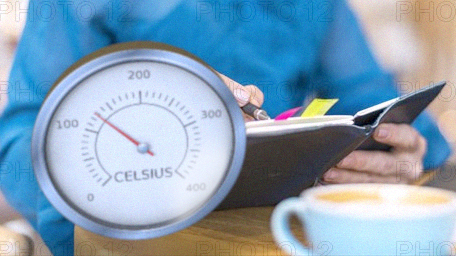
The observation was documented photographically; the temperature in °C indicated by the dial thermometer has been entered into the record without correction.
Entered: 130 °C
